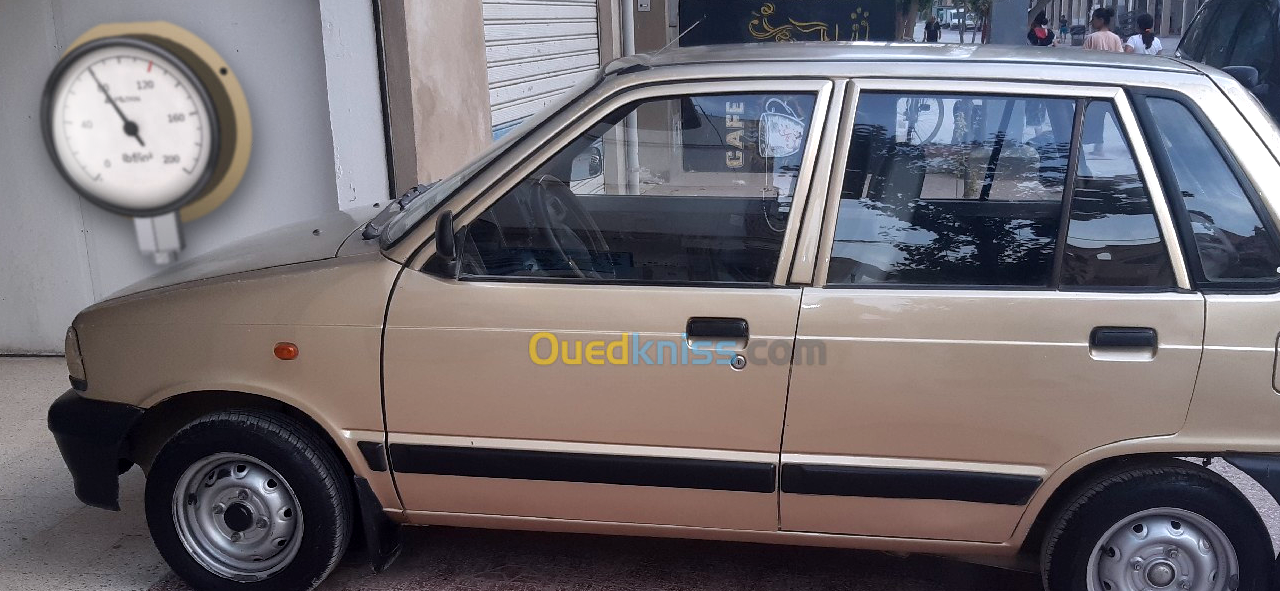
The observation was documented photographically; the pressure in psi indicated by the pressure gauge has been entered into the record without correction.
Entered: 80 psi
